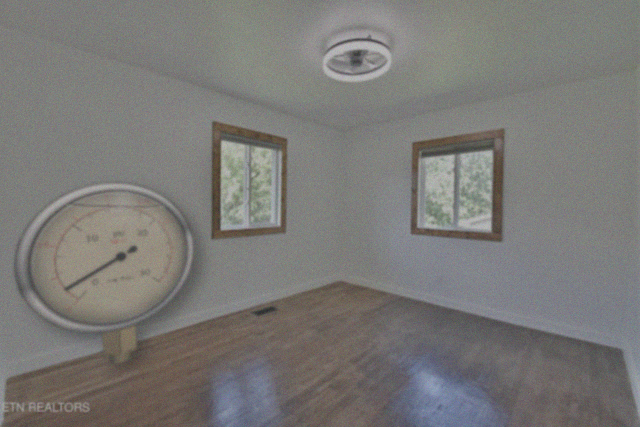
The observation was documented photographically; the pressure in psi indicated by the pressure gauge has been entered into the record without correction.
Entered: 2 psi
